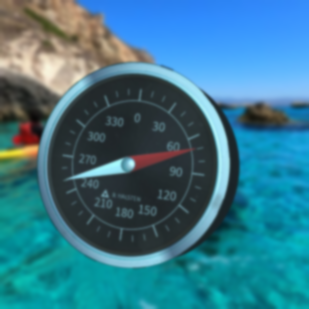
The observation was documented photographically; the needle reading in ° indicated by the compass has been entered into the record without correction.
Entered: 70 °
